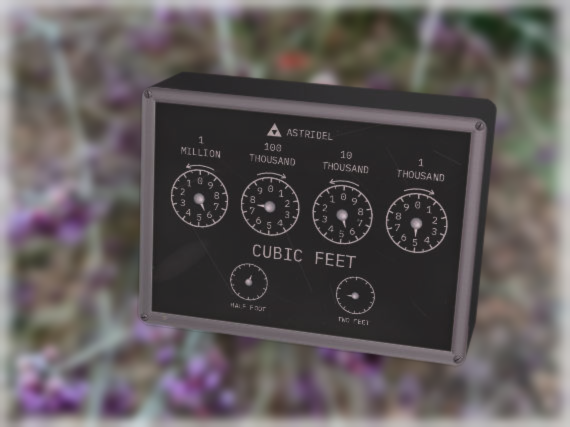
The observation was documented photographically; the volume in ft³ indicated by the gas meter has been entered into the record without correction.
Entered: 575500 ft³
